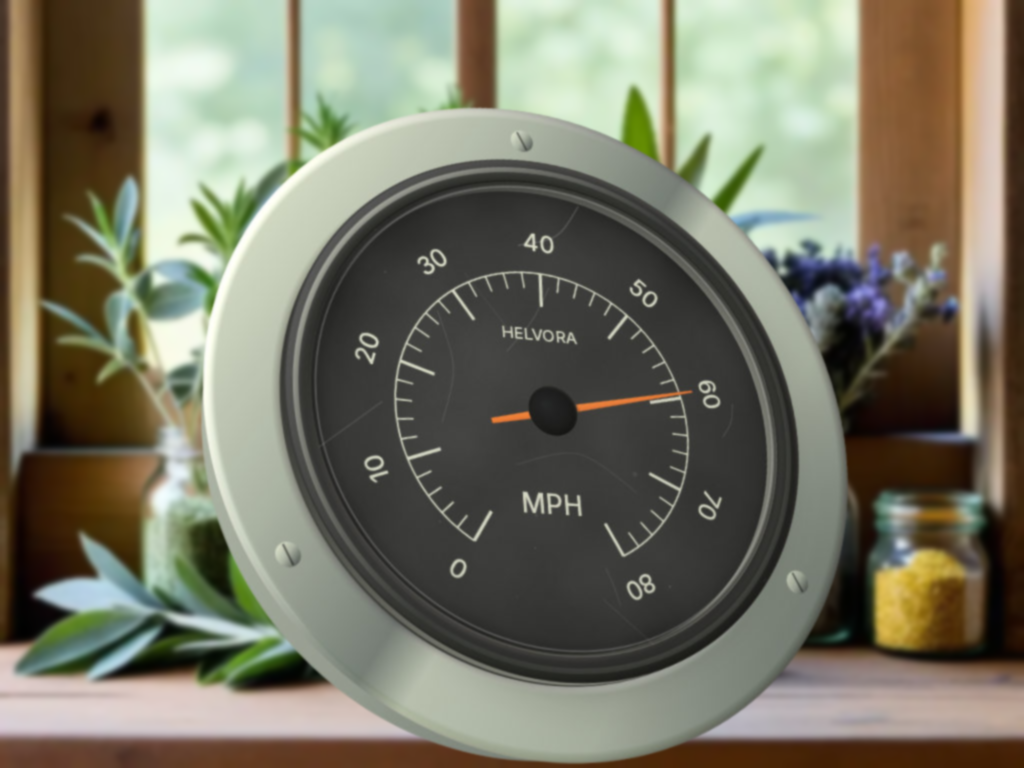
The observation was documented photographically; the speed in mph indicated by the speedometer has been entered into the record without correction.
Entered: 60 mph
